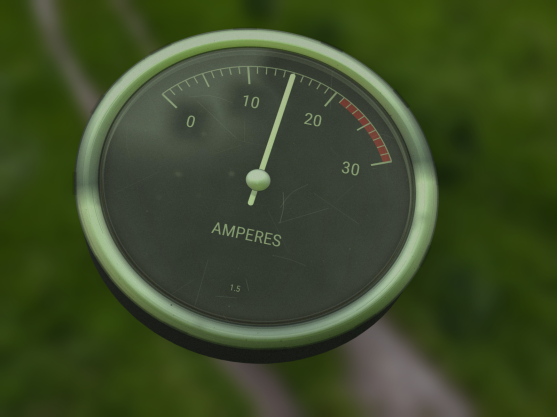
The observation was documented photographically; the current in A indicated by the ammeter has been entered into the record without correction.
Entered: 15 A
